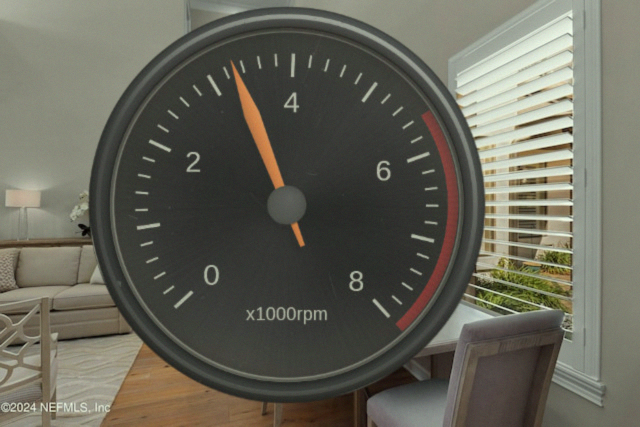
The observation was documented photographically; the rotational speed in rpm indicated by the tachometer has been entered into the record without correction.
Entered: 3300 rpm
